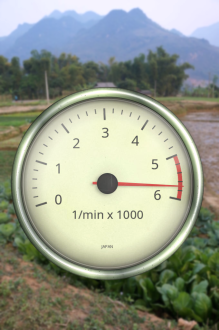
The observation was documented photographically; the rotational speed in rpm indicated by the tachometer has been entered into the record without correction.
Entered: 5700 rpm
